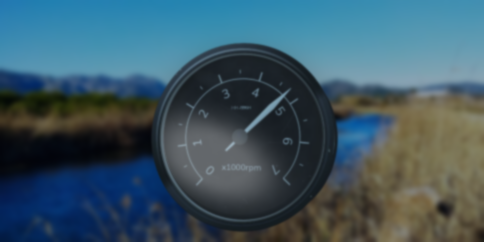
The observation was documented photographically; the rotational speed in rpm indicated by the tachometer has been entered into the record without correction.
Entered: 4750 rpm
